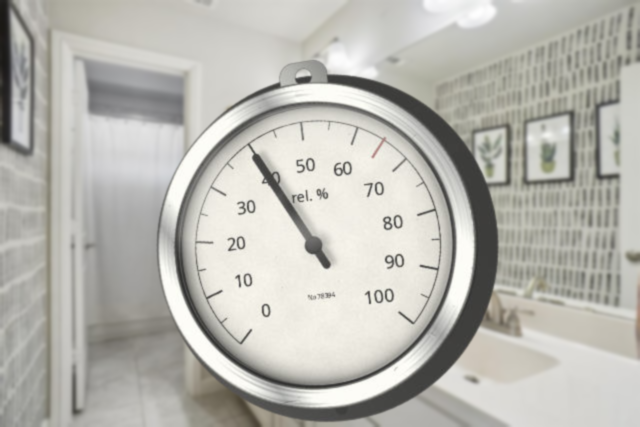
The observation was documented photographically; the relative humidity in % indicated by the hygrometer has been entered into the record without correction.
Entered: 40 %
